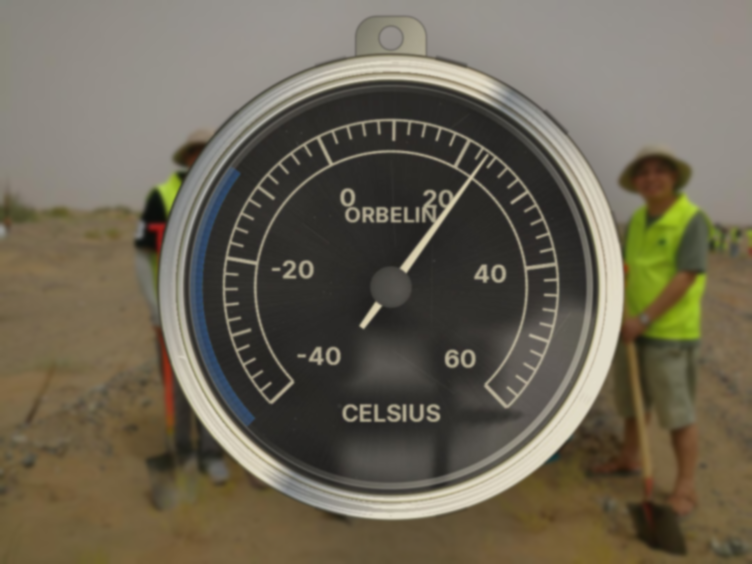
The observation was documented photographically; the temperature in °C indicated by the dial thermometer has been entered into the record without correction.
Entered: 23 °C
